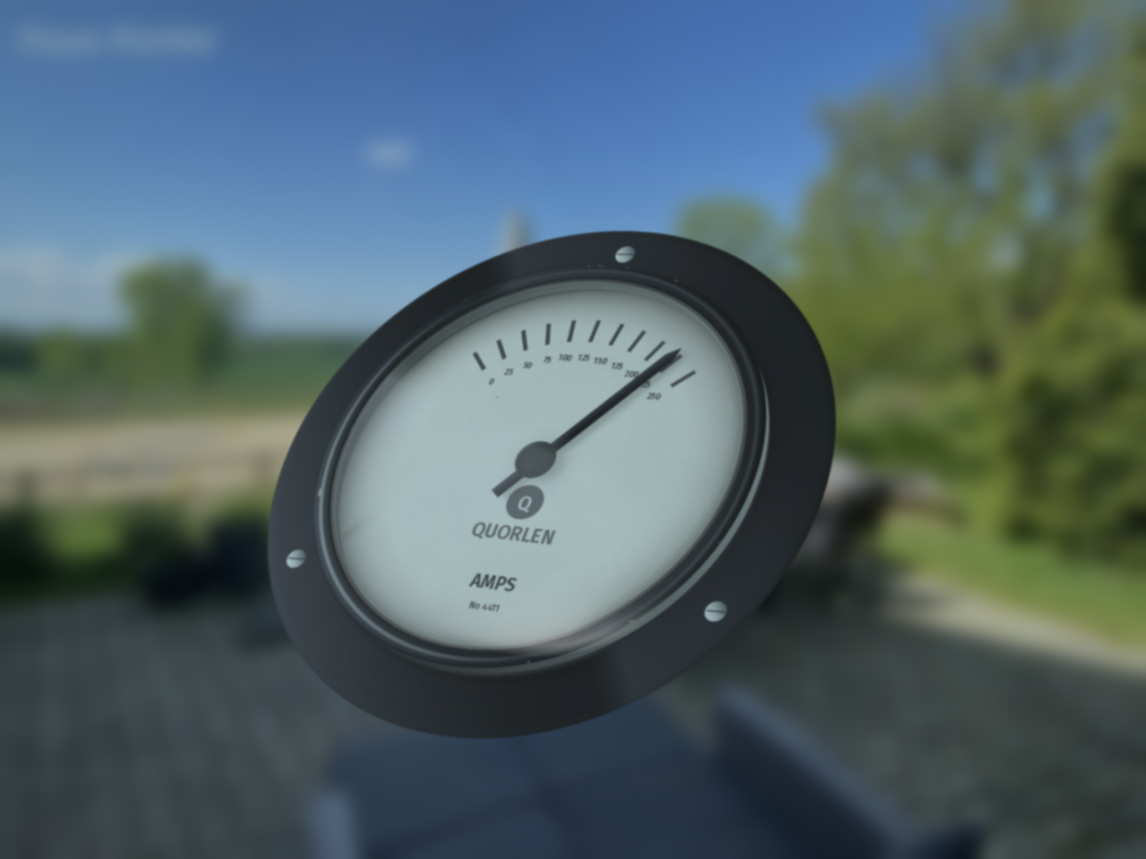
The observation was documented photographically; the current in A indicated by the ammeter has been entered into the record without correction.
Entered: 225 A
